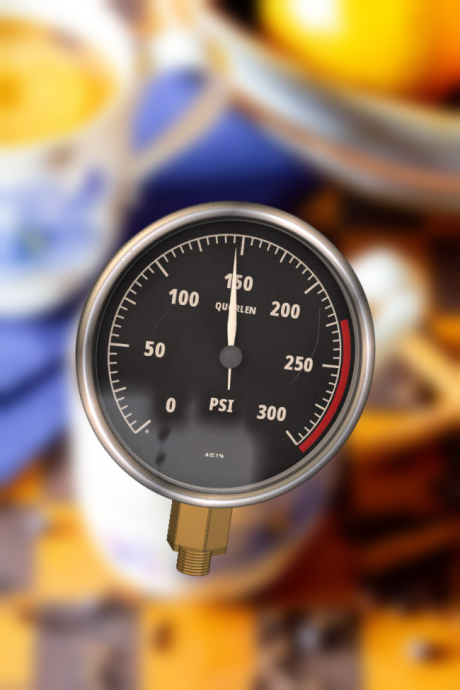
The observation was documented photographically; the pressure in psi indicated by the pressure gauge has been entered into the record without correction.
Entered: 145 psi
